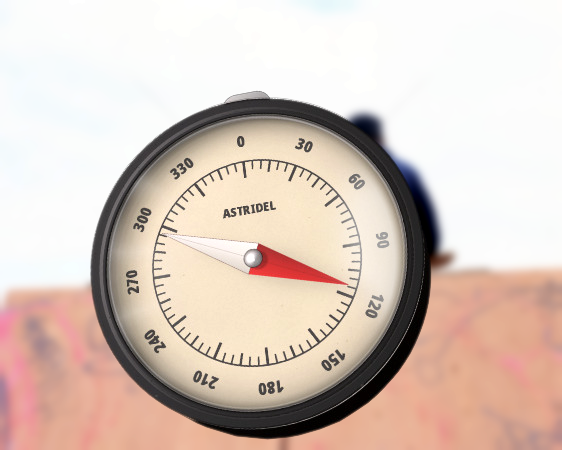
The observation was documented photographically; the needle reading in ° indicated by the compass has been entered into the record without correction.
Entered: 115 °
